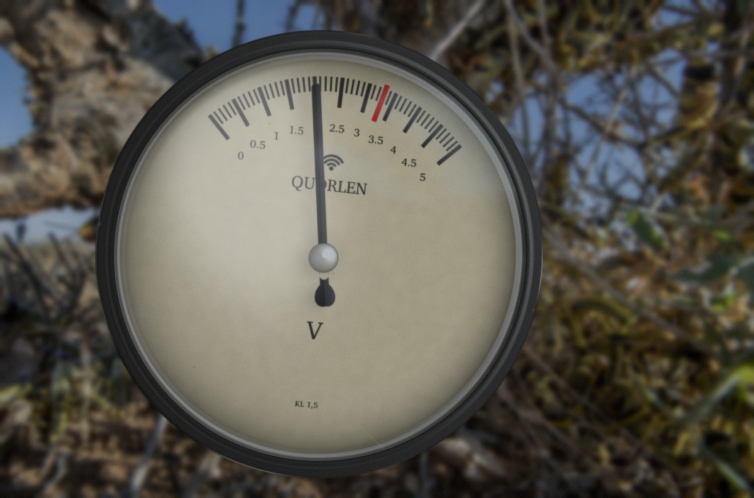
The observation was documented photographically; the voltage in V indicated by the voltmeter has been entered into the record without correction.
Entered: 2 V
